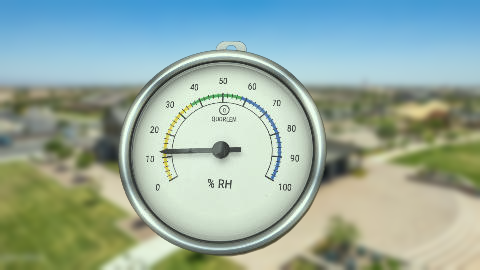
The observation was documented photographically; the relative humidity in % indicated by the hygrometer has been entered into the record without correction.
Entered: 12 %
